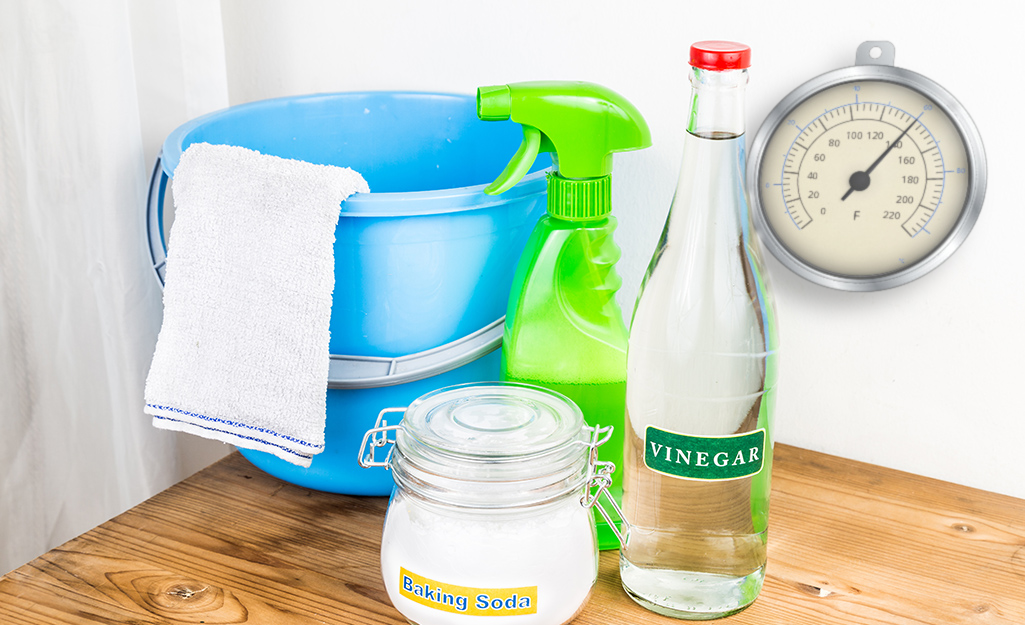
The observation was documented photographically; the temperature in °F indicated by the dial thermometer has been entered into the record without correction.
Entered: 140 °F
